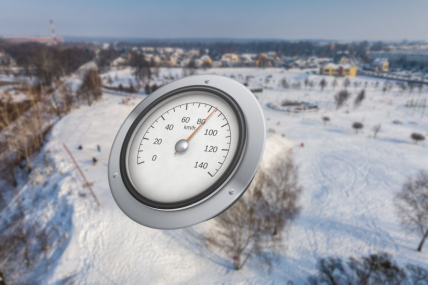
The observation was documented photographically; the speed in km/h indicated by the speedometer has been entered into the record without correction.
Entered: 85 km/h
